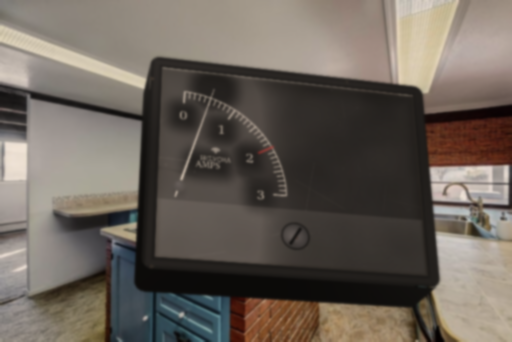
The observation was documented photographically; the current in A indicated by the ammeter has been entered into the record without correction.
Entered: 0.5 A
